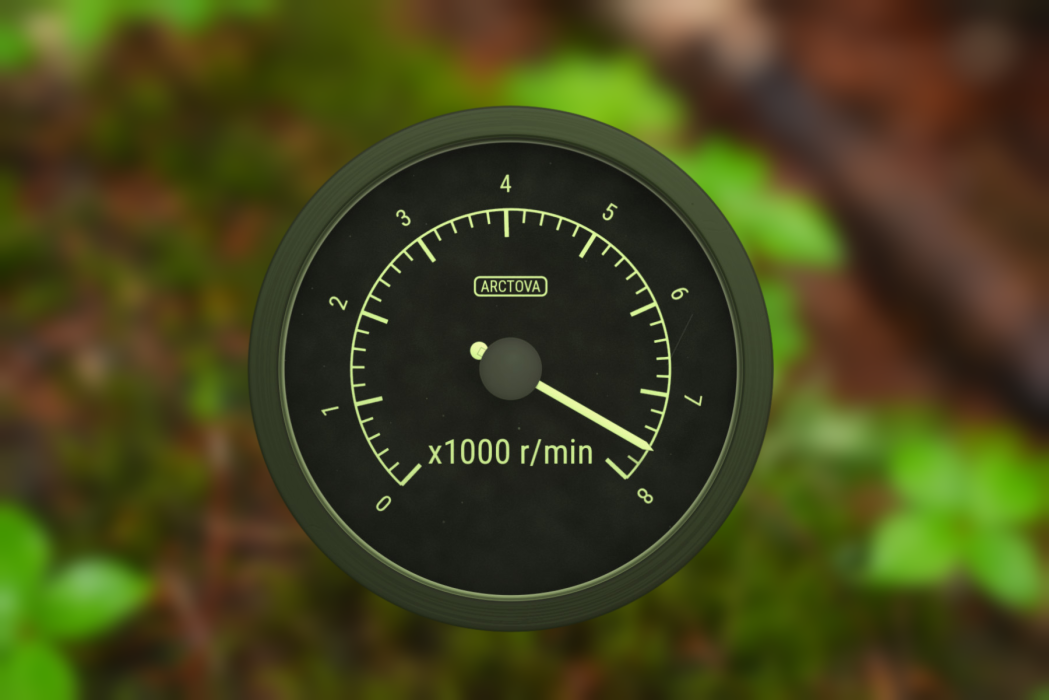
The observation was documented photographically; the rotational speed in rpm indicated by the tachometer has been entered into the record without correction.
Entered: 7600 rpm
